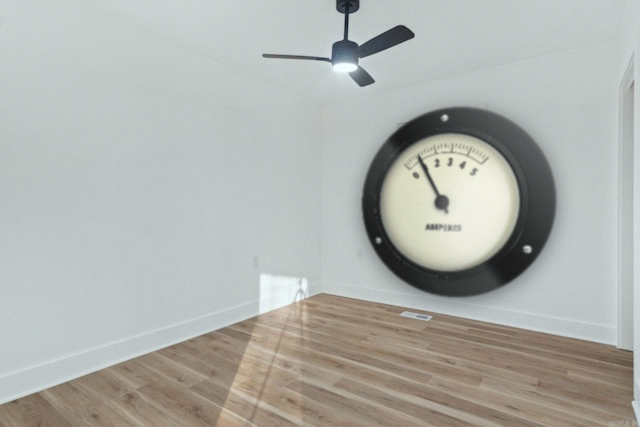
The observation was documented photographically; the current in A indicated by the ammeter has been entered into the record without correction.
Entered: 1 A
